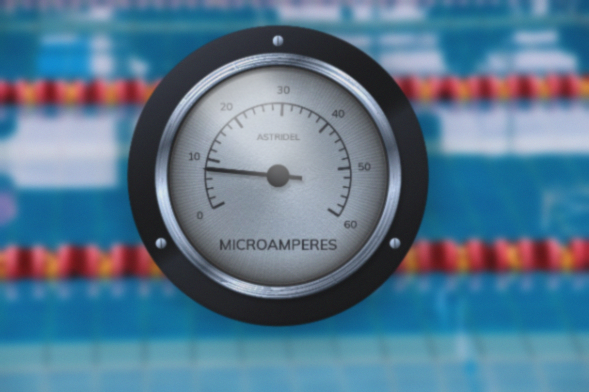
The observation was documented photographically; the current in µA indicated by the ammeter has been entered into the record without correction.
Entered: 8 µA
